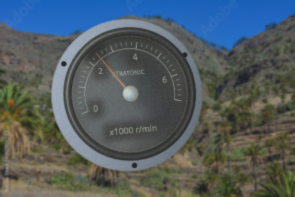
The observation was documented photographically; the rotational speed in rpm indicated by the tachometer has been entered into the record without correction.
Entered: 2400 rpm
